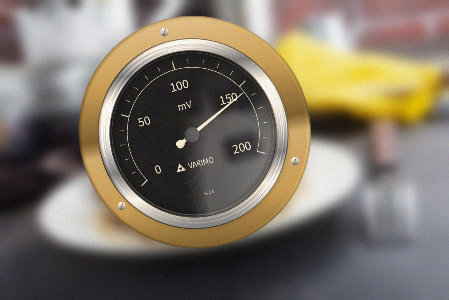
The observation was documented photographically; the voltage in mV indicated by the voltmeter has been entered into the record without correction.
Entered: 155 mV
